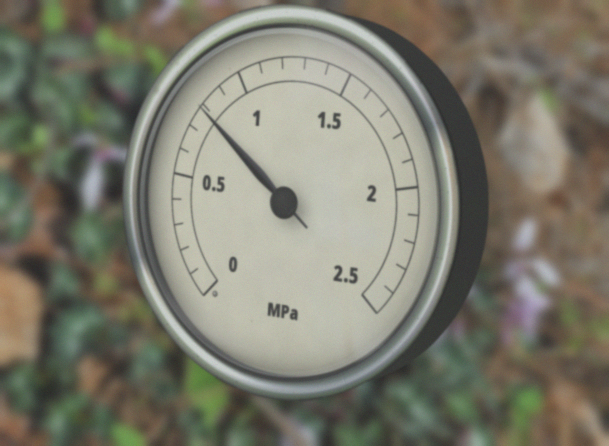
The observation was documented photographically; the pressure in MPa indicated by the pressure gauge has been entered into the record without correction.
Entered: 0.8 MPa
